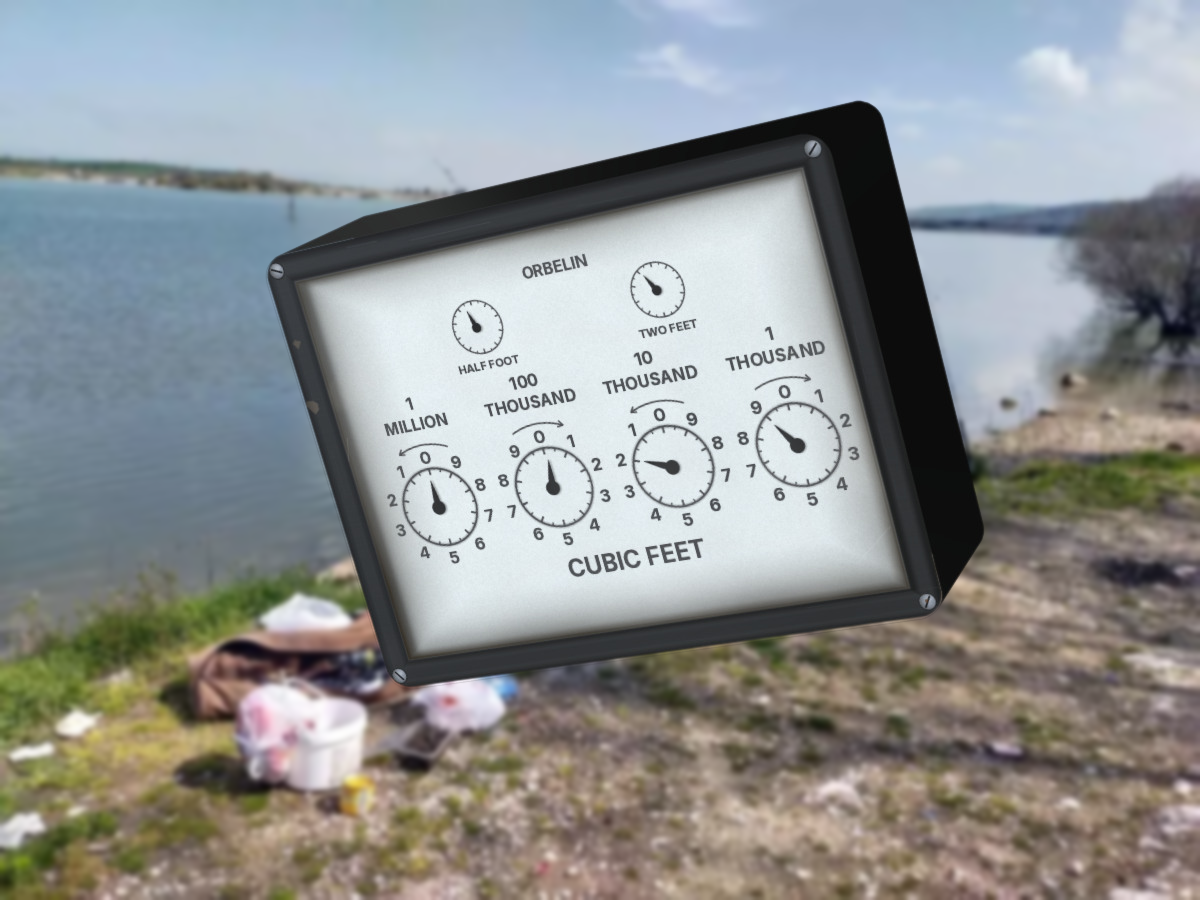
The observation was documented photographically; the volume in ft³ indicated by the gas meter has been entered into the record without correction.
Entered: 1900 ft³
